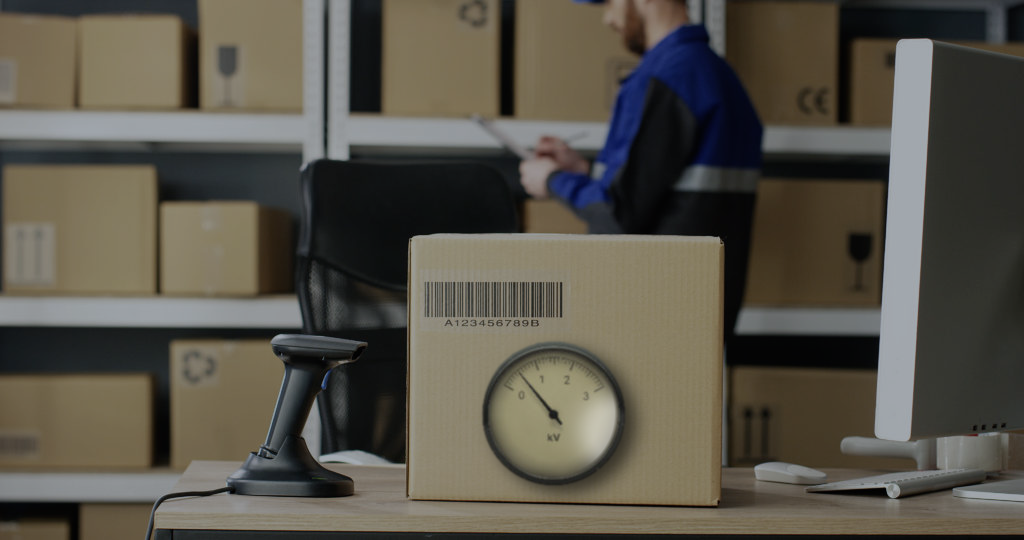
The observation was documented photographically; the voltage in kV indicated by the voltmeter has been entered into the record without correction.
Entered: 0.5 kV
